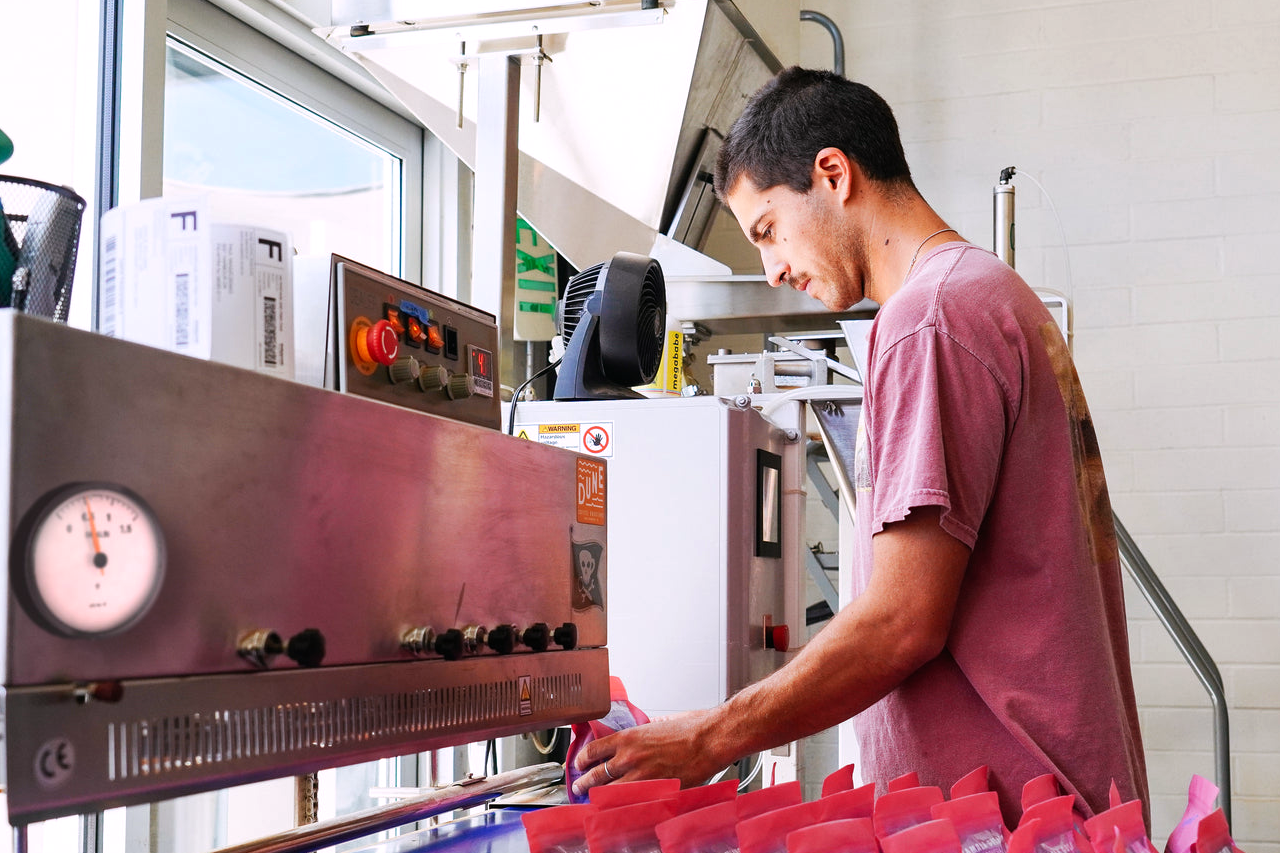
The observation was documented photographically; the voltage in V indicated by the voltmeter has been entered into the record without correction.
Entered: 0.5 V
